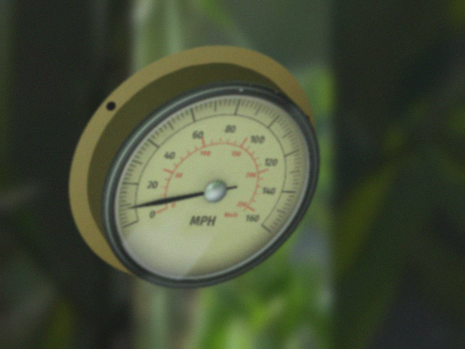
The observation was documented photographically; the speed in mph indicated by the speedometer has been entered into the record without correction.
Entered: 10 mph
